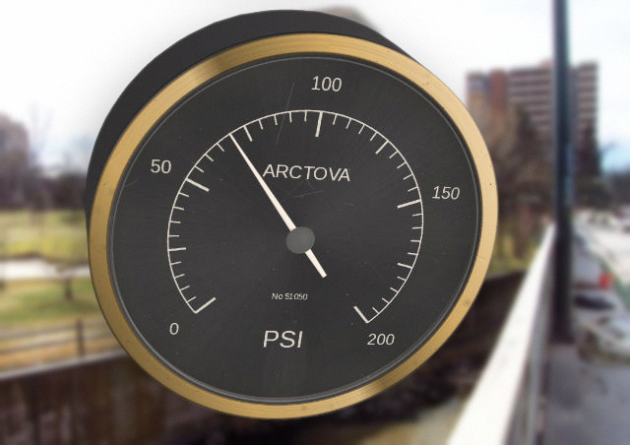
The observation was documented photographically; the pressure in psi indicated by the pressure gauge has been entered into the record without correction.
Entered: 70 psi
